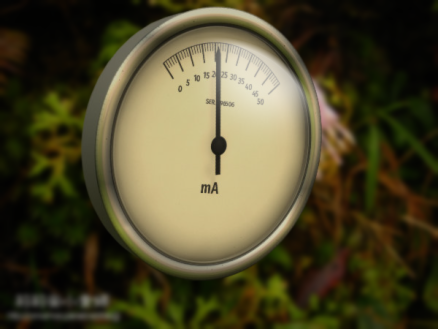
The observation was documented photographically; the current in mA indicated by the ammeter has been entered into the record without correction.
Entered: 20 mA
